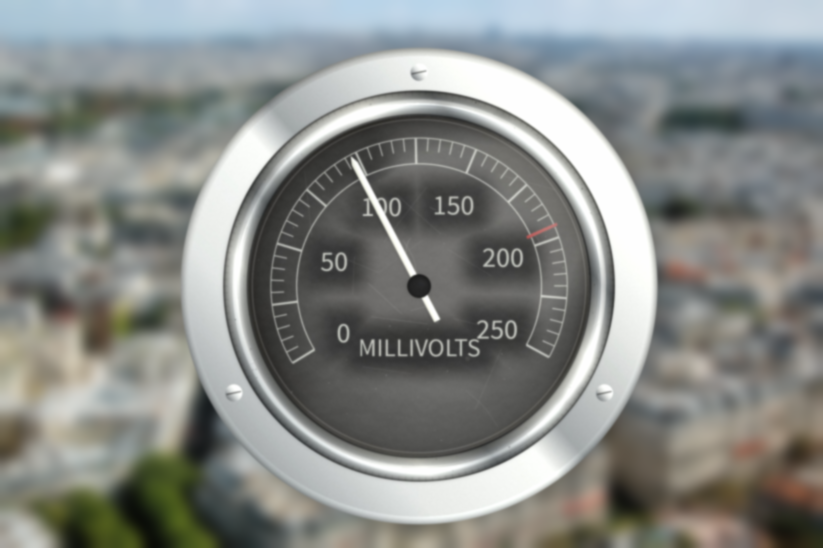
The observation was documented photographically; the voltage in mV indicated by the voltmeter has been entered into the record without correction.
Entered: 97.5 mV
